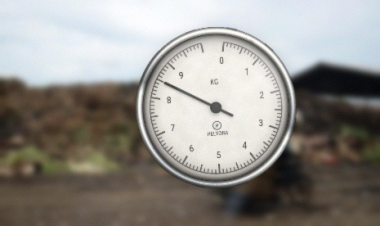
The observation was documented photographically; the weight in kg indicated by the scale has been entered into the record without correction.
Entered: 8.5 kg
